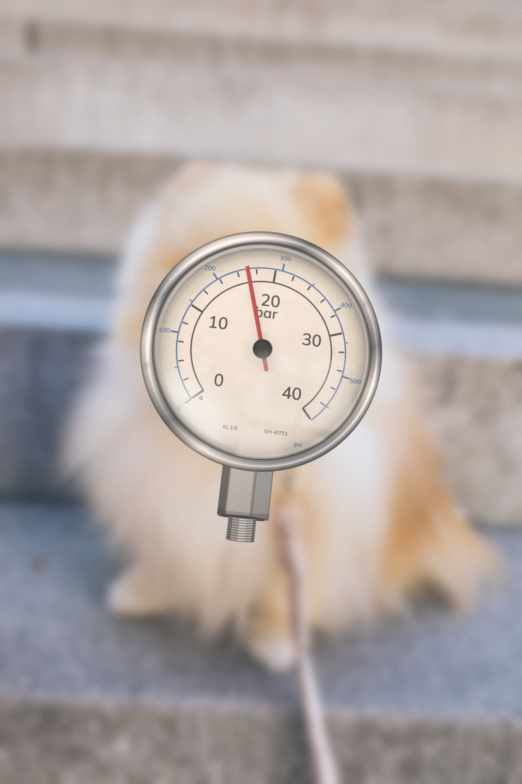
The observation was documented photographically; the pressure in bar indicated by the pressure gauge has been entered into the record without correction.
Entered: 17 bar
